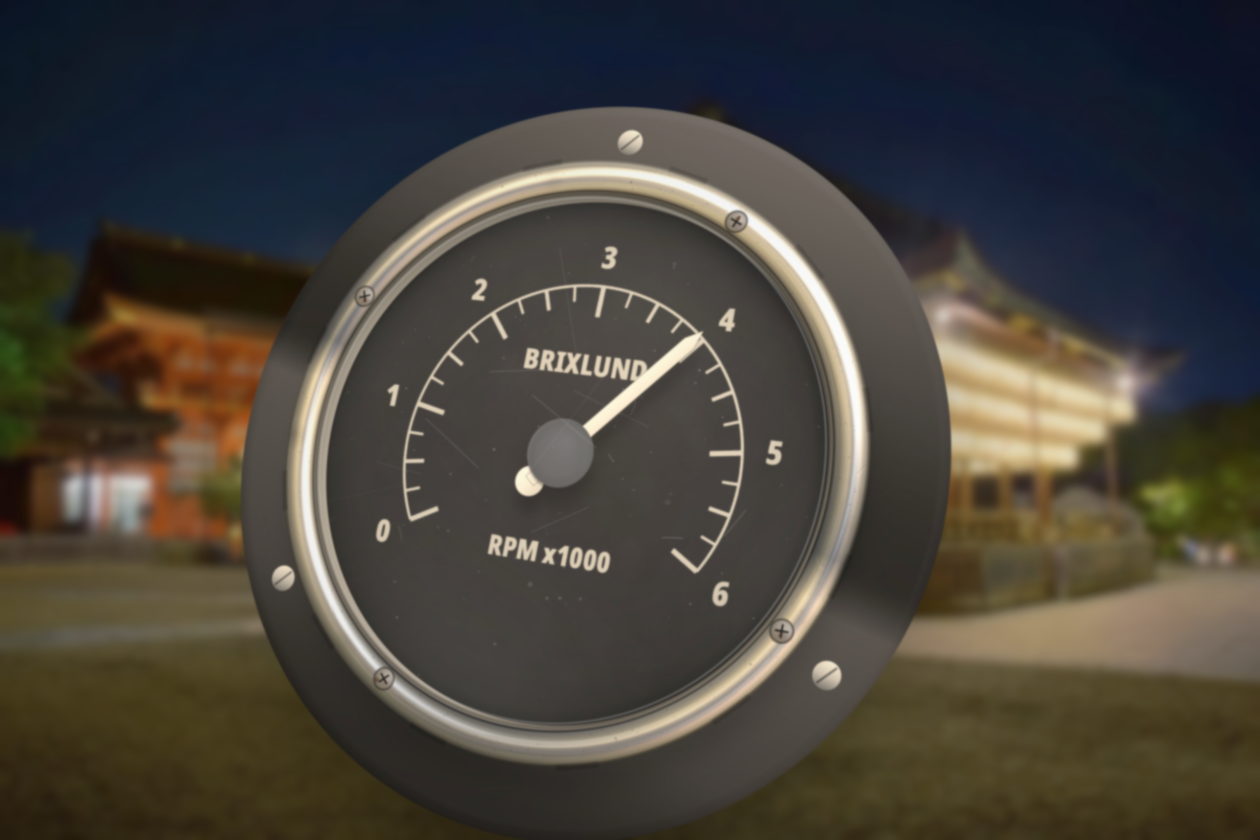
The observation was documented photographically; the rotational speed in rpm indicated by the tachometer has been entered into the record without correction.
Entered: 4000 rpm
